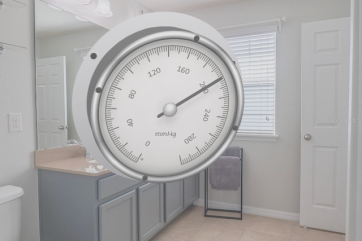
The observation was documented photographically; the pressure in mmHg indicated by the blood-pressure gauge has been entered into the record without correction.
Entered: 200 mmHg
